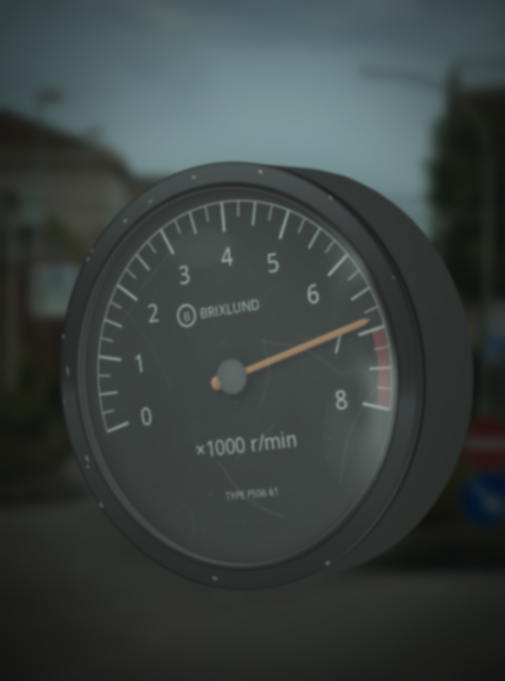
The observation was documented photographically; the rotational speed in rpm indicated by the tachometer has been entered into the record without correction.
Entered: 6875 rpm
